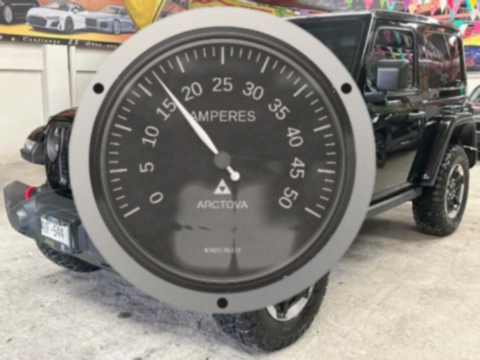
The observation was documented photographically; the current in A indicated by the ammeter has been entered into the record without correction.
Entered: 17 A
